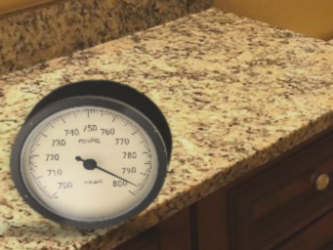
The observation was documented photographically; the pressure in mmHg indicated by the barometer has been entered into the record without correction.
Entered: 795 mmHg
